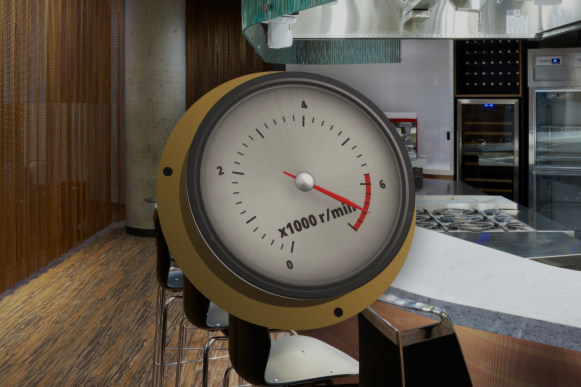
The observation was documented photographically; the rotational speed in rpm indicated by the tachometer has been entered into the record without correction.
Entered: 6600 rpm
